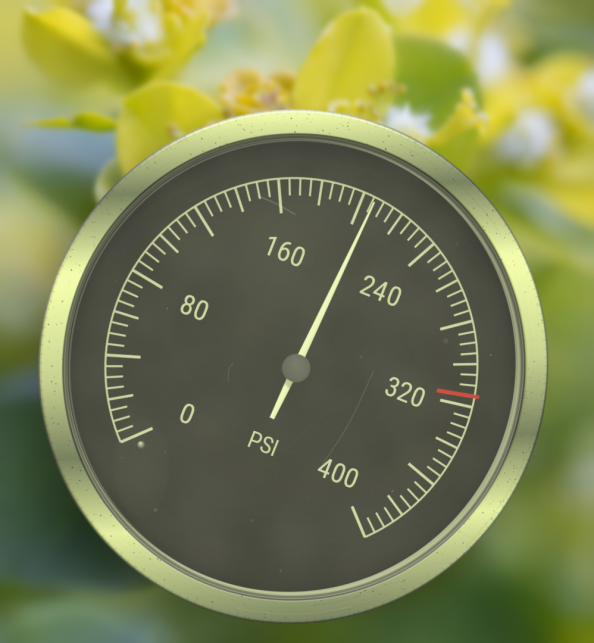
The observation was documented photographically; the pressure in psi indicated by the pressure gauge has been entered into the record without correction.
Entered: 205 psi
